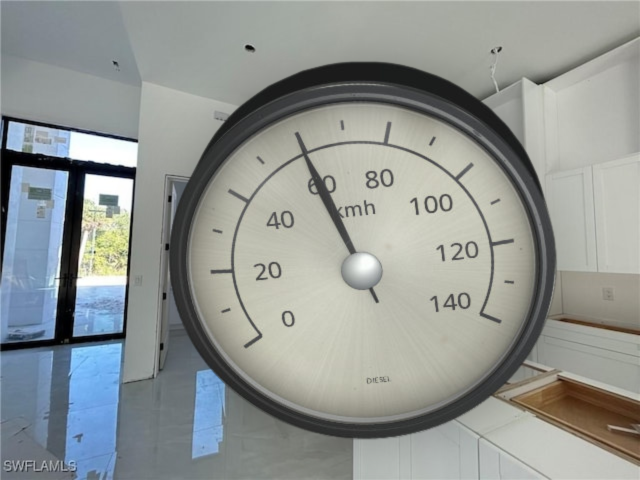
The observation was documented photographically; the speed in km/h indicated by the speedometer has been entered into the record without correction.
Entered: 60 km/h
